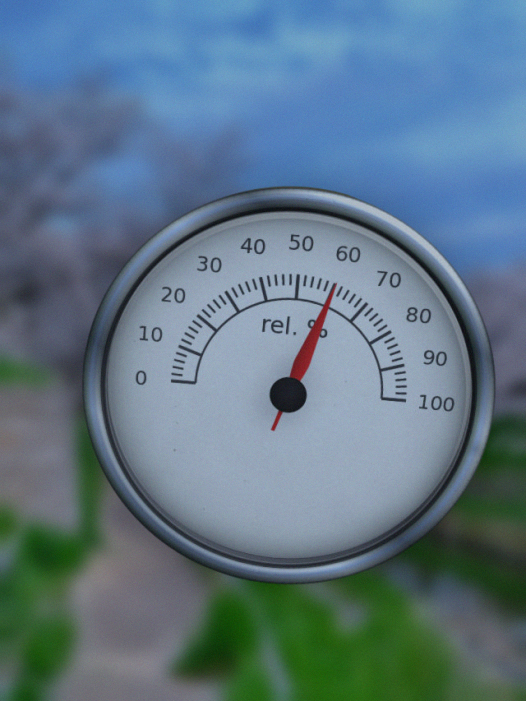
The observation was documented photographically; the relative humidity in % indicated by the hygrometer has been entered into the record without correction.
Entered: 60 %
